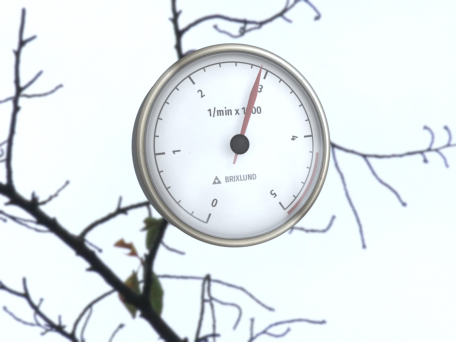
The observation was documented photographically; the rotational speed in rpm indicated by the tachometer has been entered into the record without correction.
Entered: 2900 rpm
